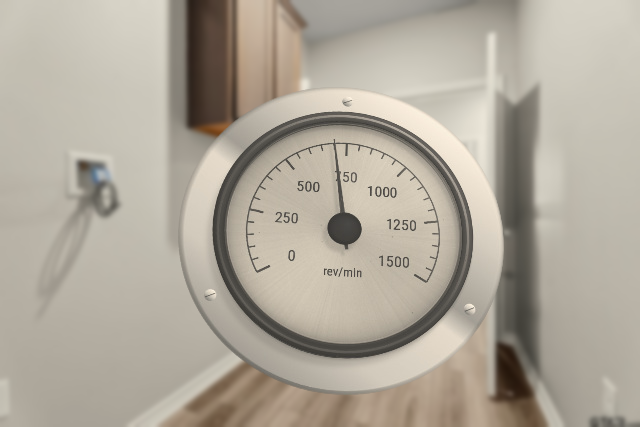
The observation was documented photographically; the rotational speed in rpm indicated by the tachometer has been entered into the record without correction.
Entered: 700 rpm
